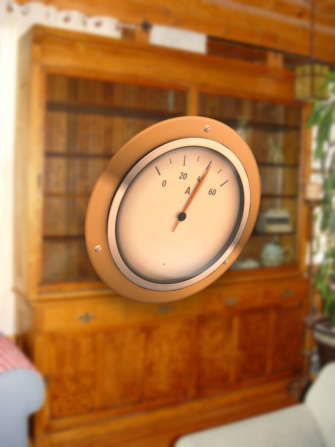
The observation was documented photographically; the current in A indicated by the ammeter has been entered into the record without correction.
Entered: 40 A
